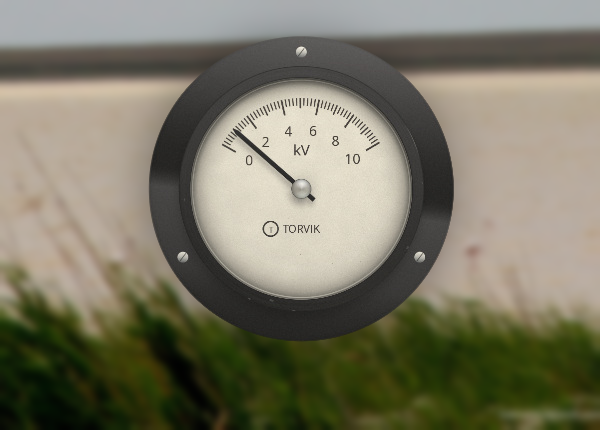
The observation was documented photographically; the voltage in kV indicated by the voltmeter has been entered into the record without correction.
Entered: 1 kV
